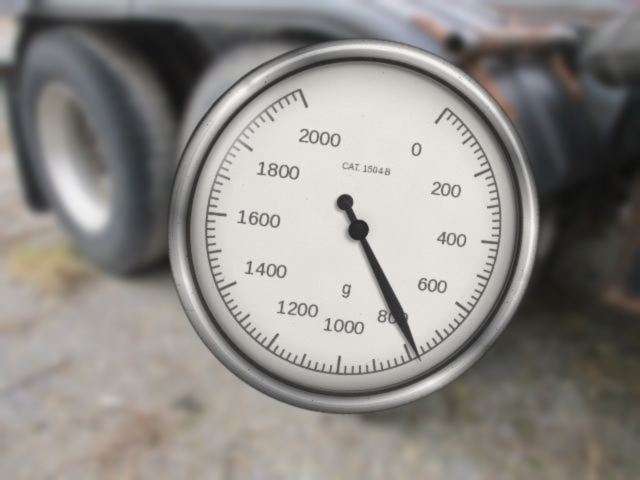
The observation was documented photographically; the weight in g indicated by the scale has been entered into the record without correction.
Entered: 780 g
